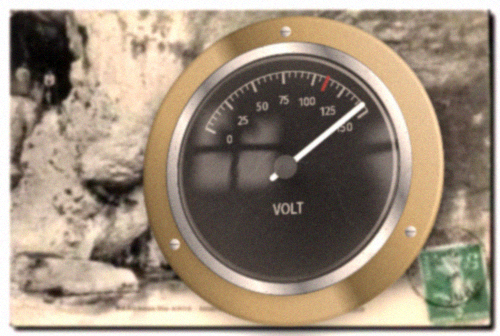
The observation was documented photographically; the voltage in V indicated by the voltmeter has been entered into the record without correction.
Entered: 145 V
